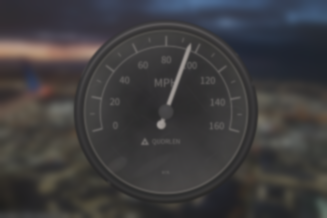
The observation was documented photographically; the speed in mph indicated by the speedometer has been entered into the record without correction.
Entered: 95 mph
